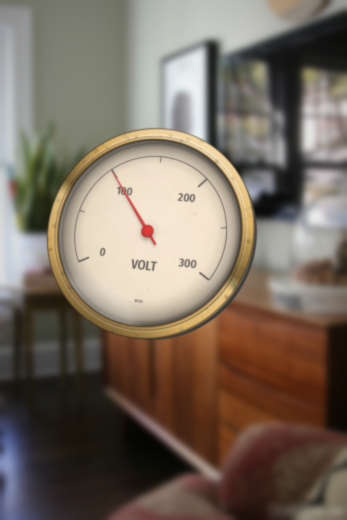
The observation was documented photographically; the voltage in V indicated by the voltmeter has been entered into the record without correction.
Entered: 100 V
